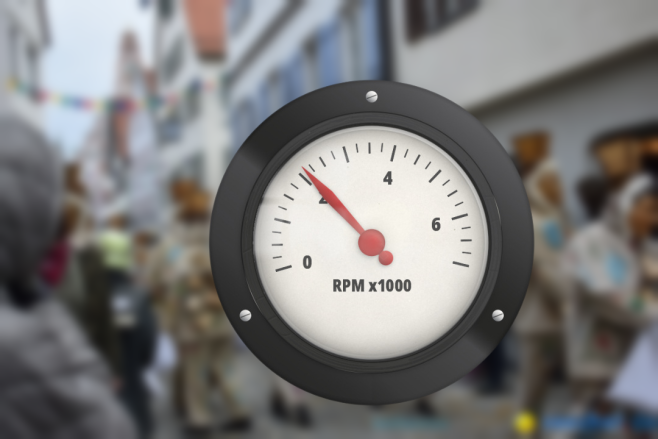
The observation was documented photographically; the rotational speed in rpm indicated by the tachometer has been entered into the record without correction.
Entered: 2125 rpm
